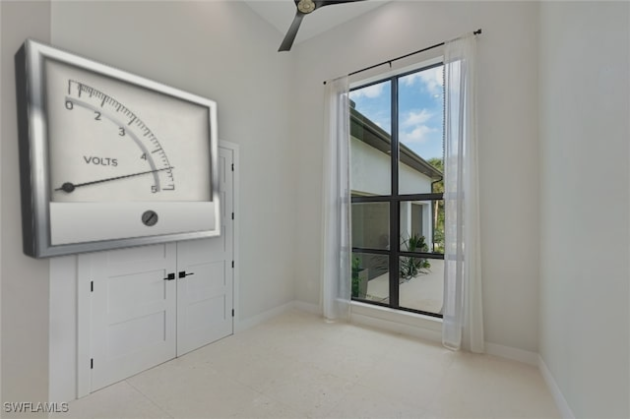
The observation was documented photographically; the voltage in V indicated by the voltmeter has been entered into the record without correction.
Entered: 4.5 V
